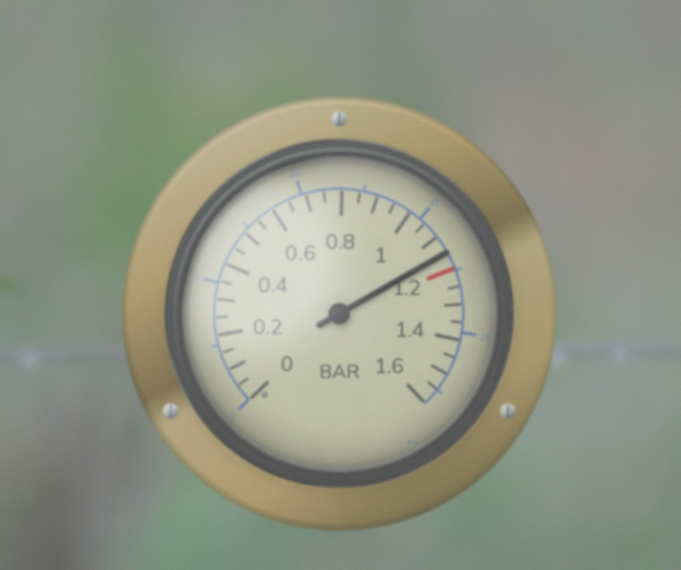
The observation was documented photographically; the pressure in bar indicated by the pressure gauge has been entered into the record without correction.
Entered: 1.15 bar
